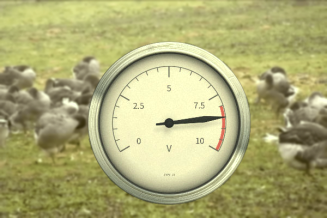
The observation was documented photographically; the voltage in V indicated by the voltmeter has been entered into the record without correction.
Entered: 8.5 V
